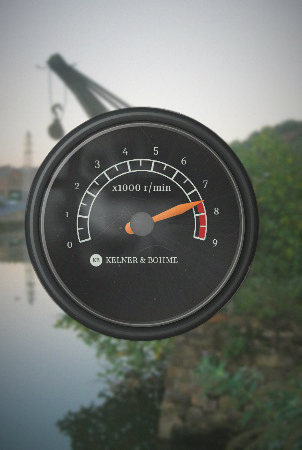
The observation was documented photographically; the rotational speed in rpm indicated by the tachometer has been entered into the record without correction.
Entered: 7500 rpm
